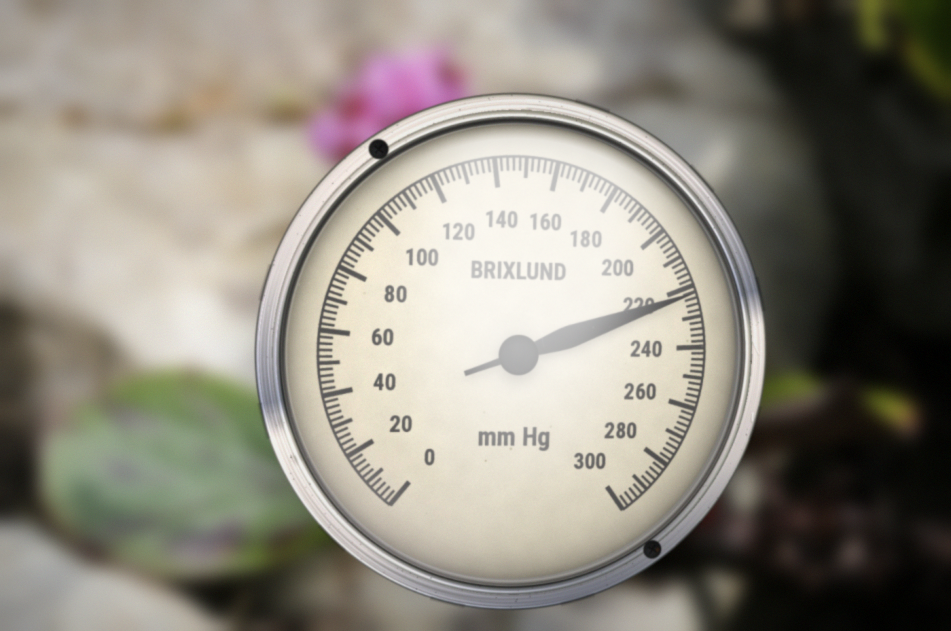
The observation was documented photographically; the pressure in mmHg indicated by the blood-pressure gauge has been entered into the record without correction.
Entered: 222 mmHg
